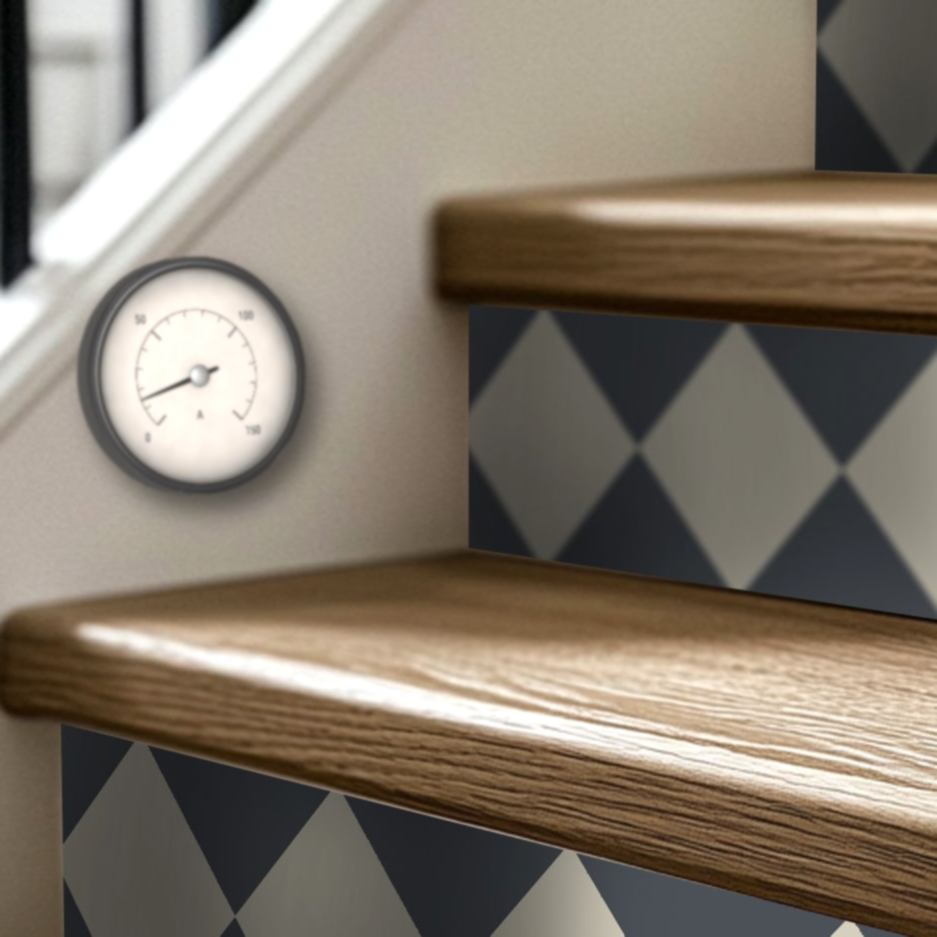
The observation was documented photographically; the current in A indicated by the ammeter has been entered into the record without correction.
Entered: 15 A
